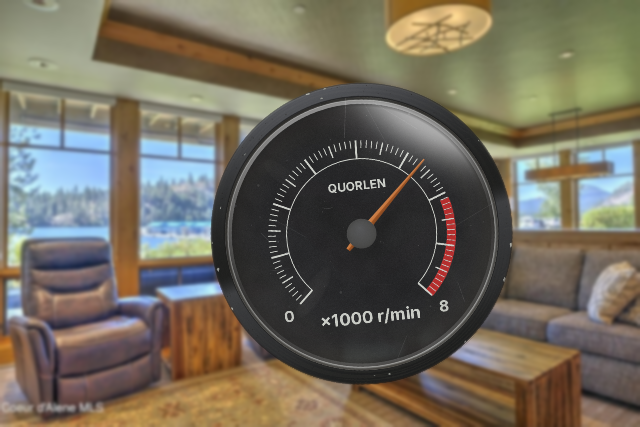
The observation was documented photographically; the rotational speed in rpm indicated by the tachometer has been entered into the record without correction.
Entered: 5300 rpm
